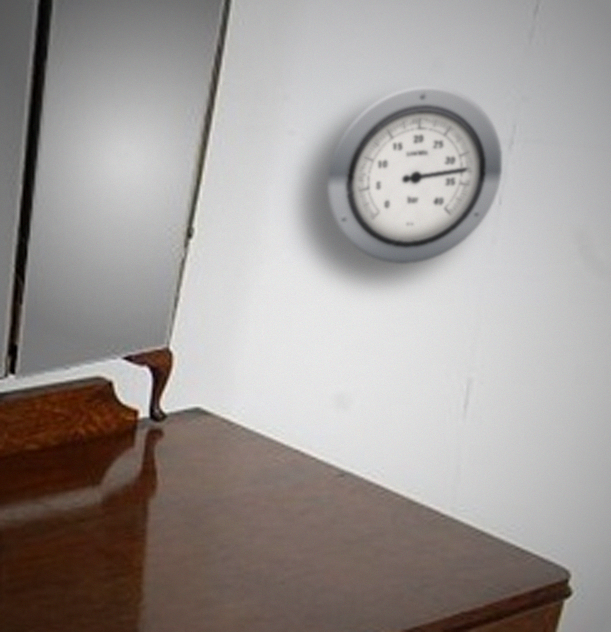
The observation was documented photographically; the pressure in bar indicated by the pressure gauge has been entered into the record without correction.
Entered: 32.5 bar
